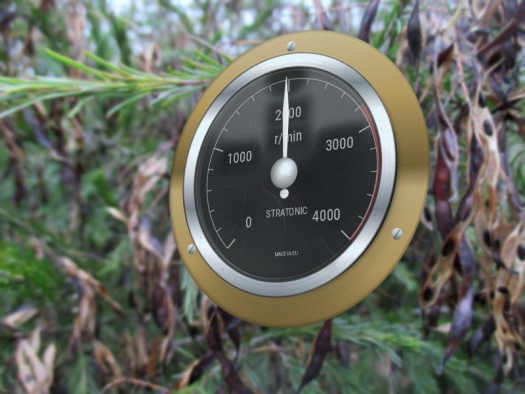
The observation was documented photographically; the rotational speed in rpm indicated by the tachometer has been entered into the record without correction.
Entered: 2000 rpm
